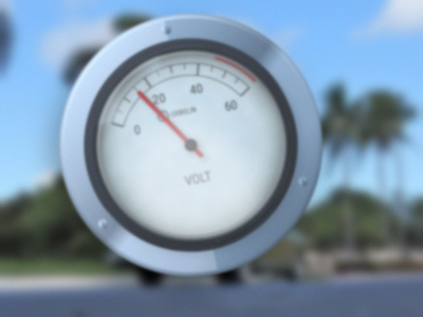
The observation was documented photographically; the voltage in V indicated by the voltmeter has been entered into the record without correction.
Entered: 15 V
